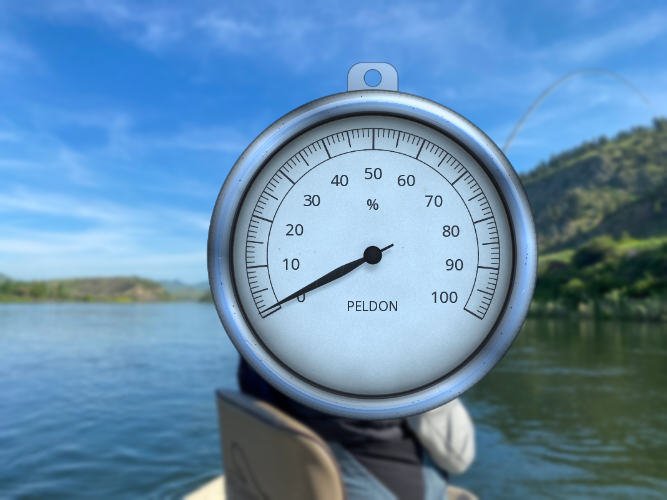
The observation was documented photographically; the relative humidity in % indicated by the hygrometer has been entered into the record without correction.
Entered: 1 %
